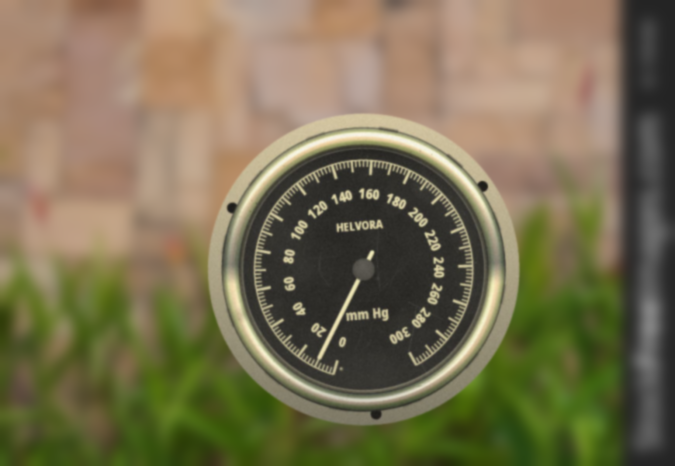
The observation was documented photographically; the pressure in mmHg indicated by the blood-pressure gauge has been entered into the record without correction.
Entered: 10 mmHg
